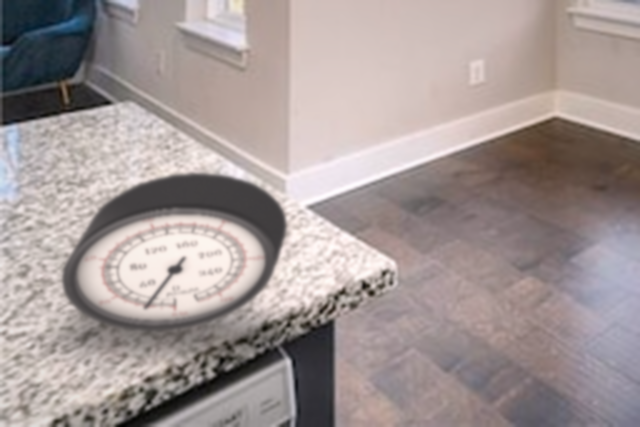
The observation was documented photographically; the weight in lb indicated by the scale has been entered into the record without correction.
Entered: 20 lb
